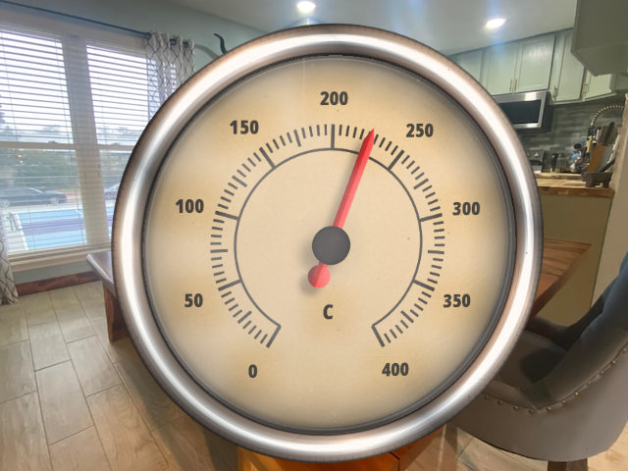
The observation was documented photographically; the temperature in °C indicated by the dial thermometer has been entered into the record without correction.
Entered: 225 °C
